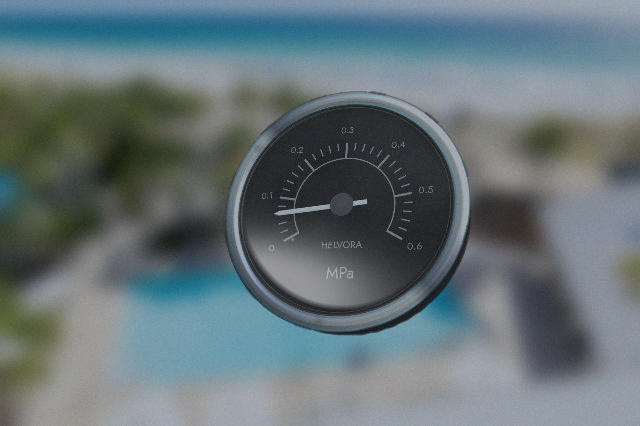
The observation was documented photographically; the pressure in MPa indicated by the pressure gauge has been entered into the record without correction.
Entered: 0.06 MPa
